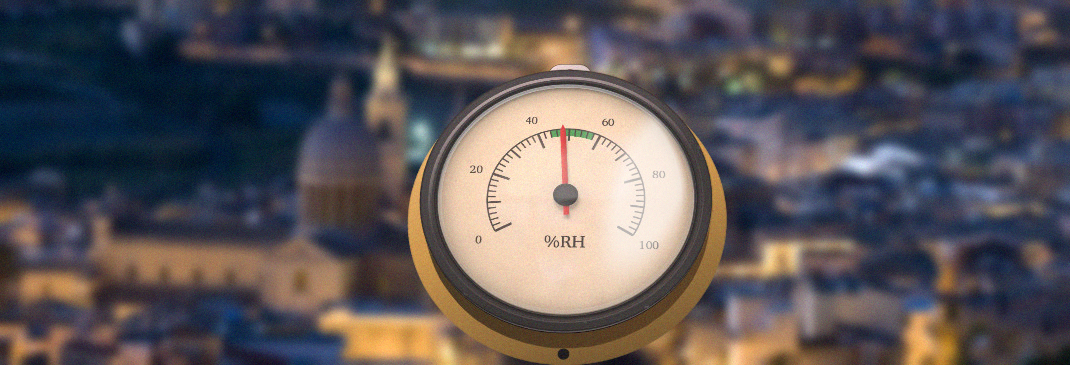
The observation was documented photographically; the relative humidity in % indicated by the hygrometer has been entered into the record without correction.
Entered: 48 %
